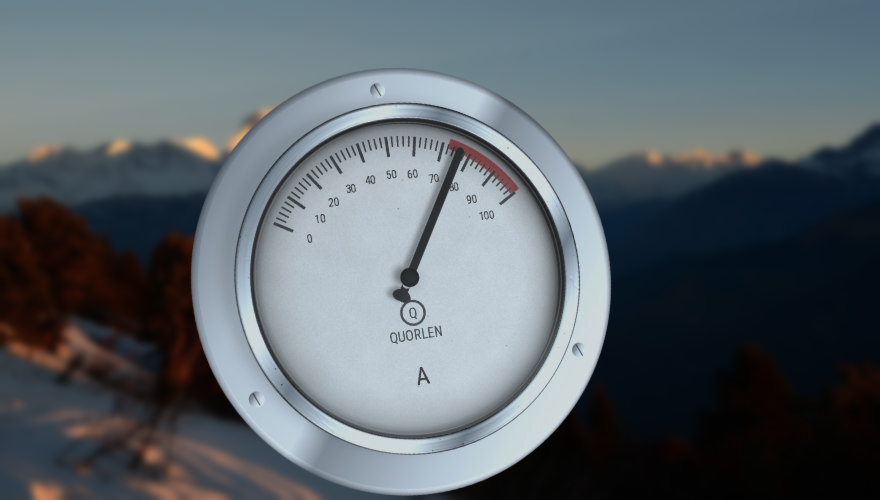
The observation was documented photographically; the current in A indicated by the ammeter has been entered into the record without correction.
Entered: 76 A
